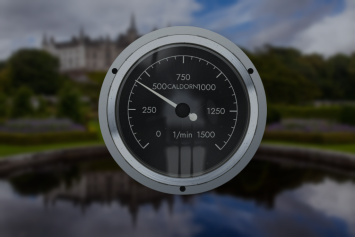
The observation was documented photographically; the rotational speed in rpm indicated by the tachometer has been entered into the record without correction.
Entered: 425 rpm
